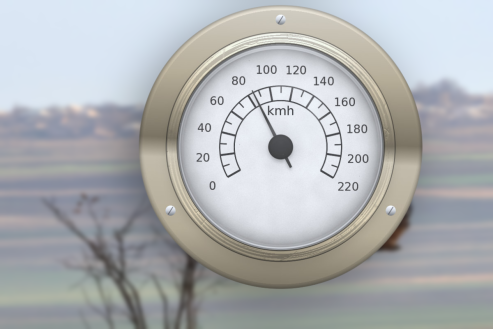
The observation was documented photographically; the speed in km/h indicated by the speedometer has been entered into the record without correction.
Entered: 85 km/h
